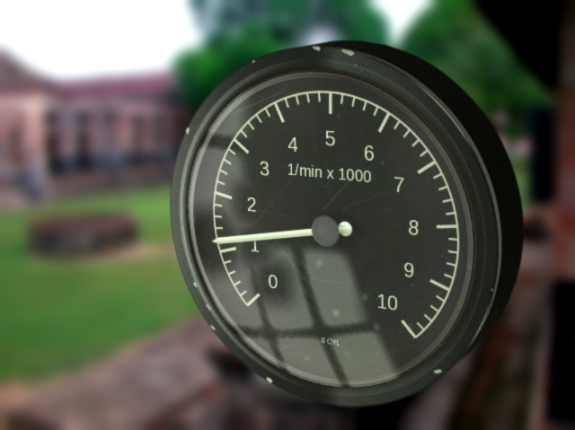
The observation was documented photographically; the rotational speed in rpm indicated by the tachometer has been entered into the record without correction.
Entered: 1200 rpm
